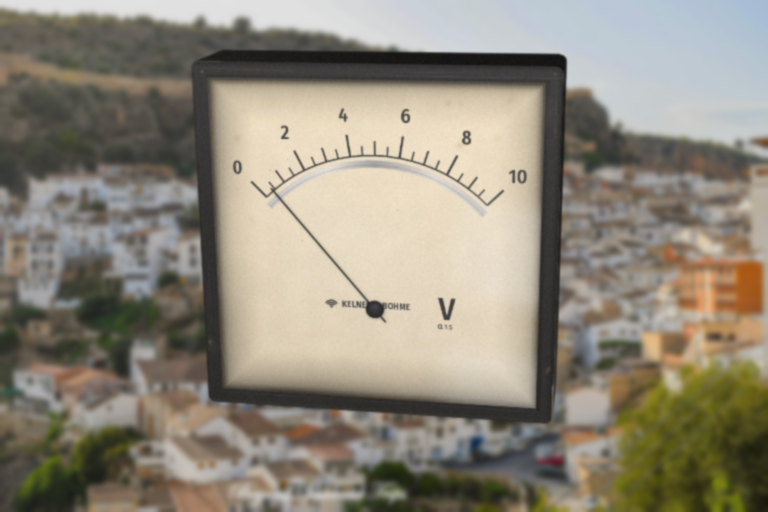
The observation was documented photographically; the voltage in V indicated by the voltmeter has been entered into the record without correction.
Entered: 0.5 V
